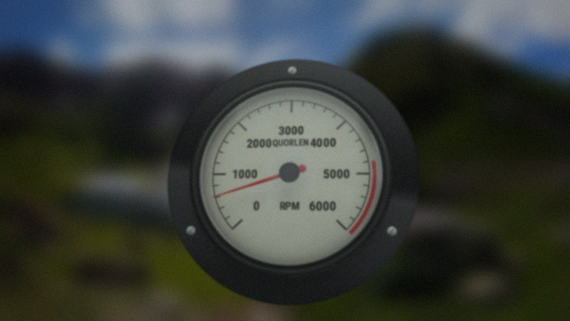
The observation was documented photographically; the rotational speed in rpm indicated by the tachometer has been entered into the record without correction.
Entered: 600 rpm
